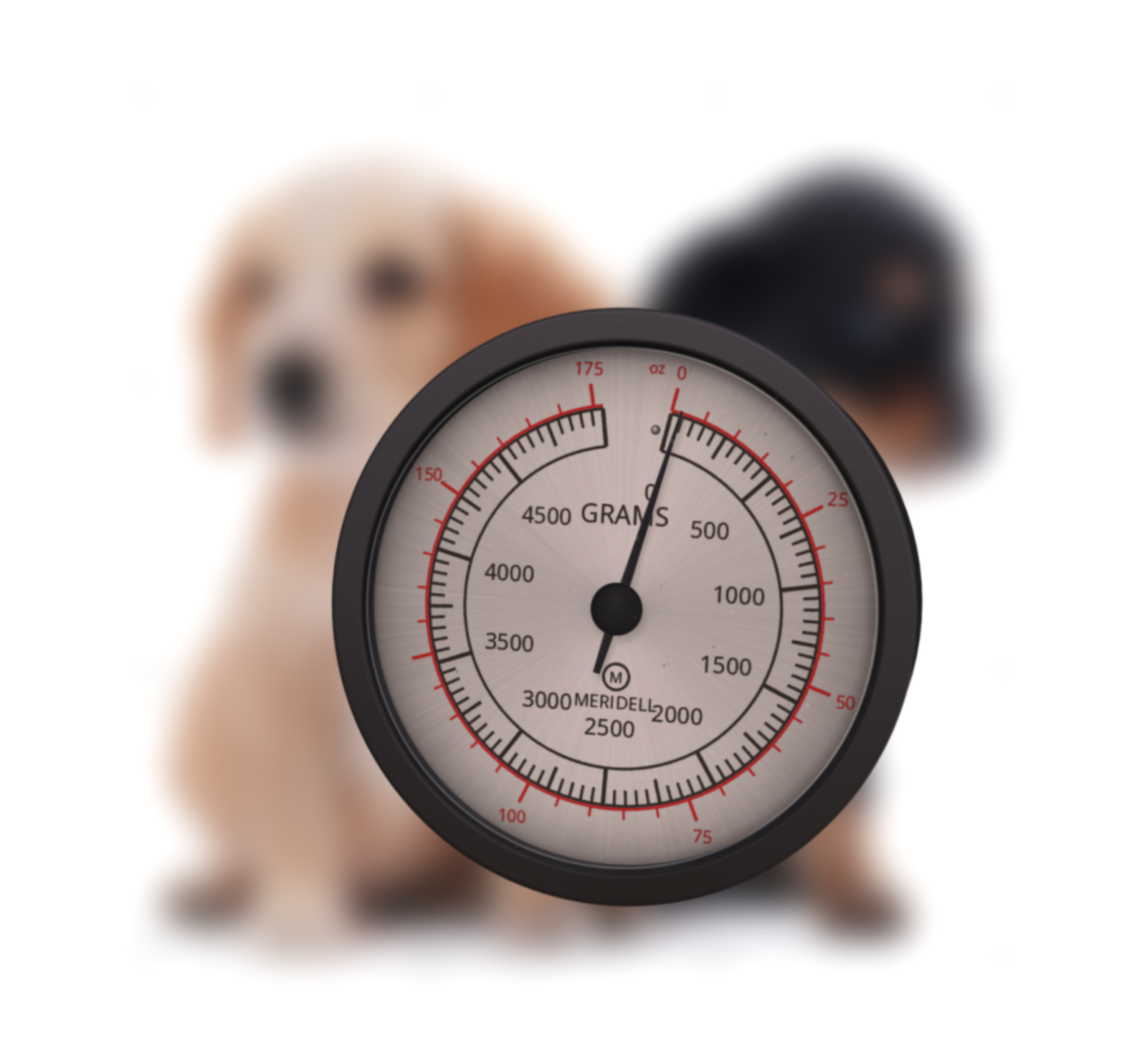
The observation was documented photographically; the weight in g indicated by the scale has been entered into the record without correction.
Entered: 50 g
